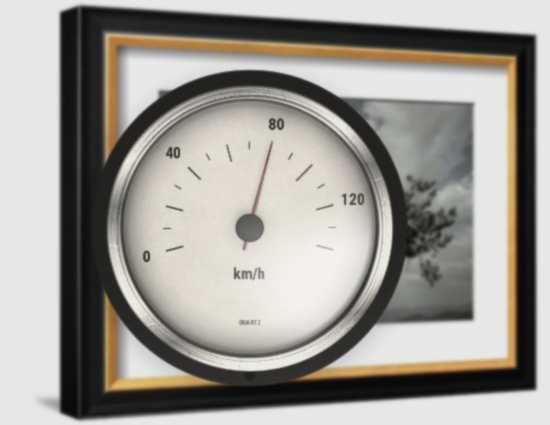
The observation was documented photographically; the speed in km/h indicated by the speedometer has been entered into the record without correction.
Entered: 80 km/h
